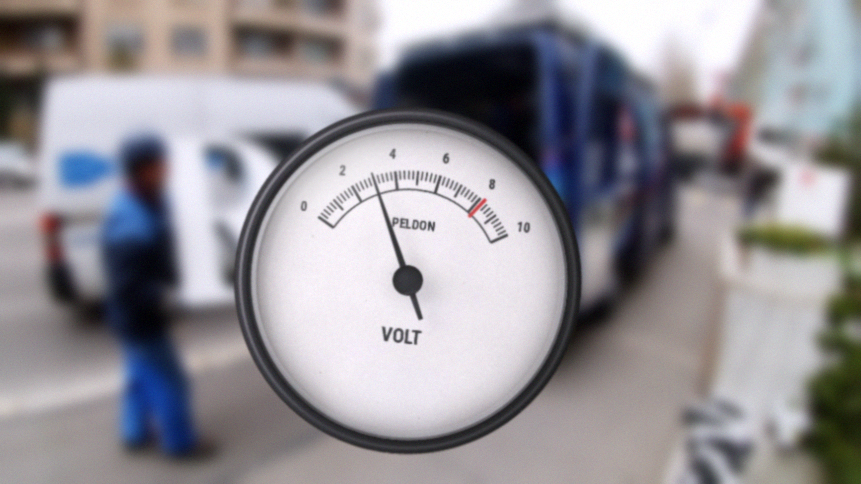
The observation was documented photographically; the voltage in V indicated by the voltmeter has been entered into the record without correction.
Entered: 3 V
